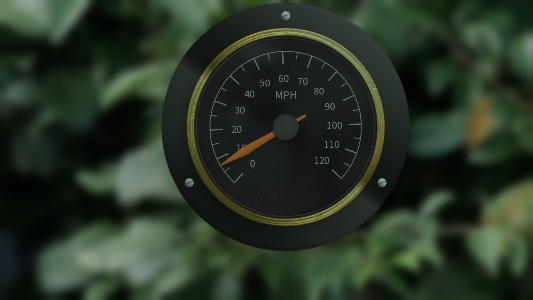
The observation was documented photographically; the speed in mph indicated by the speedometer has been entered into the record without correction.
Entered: 7.5 mph
